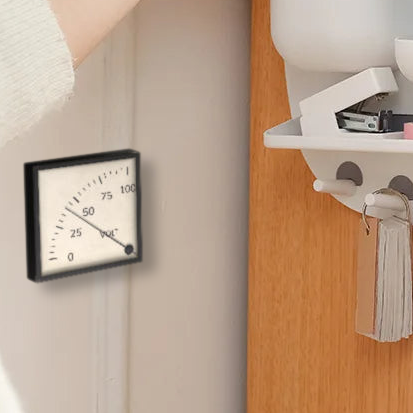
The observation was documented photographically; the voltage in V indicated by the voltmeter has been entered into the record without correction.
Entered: 40 V
